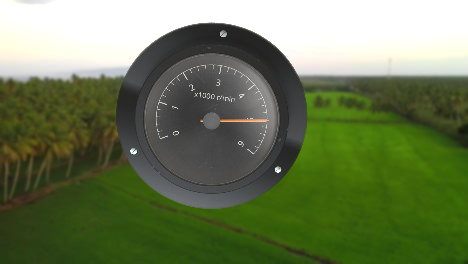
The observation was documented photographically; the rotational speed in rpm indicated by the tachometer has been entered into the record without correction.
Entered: 5000 rpm
